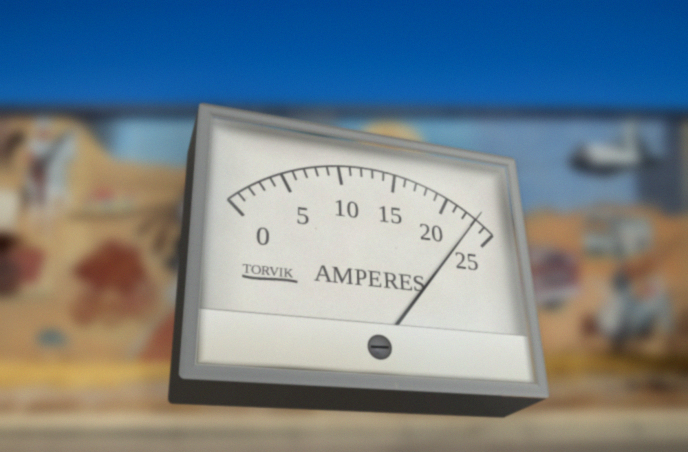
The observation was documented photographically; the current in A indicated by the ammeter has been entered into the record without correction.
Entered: 23 A
